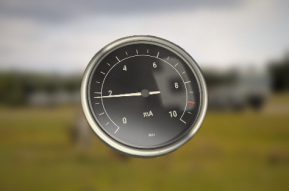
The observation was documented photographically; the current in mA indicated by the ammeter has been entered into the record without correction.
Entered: 1.75 mA
